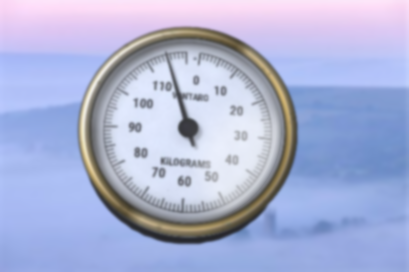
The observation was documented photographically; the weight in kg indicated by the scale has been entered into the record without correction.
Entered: 115 kg
